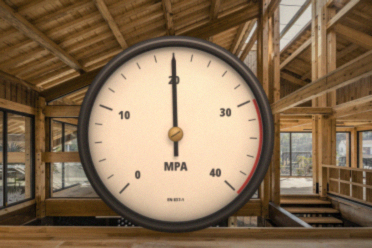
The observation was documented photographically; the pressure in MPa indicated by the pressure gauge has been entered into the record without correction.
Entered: 20 MPa
